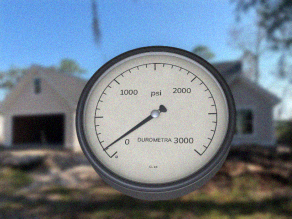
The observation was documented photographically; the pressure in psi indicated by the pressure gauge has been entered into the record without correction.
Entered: 100 psi
